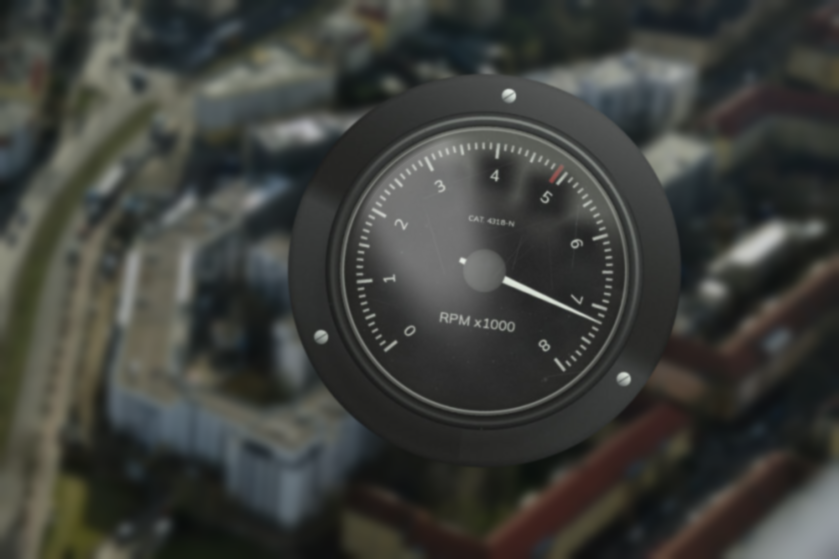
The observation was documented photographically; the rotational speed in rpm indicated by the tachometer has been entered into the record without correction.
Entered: 7200 rpm
